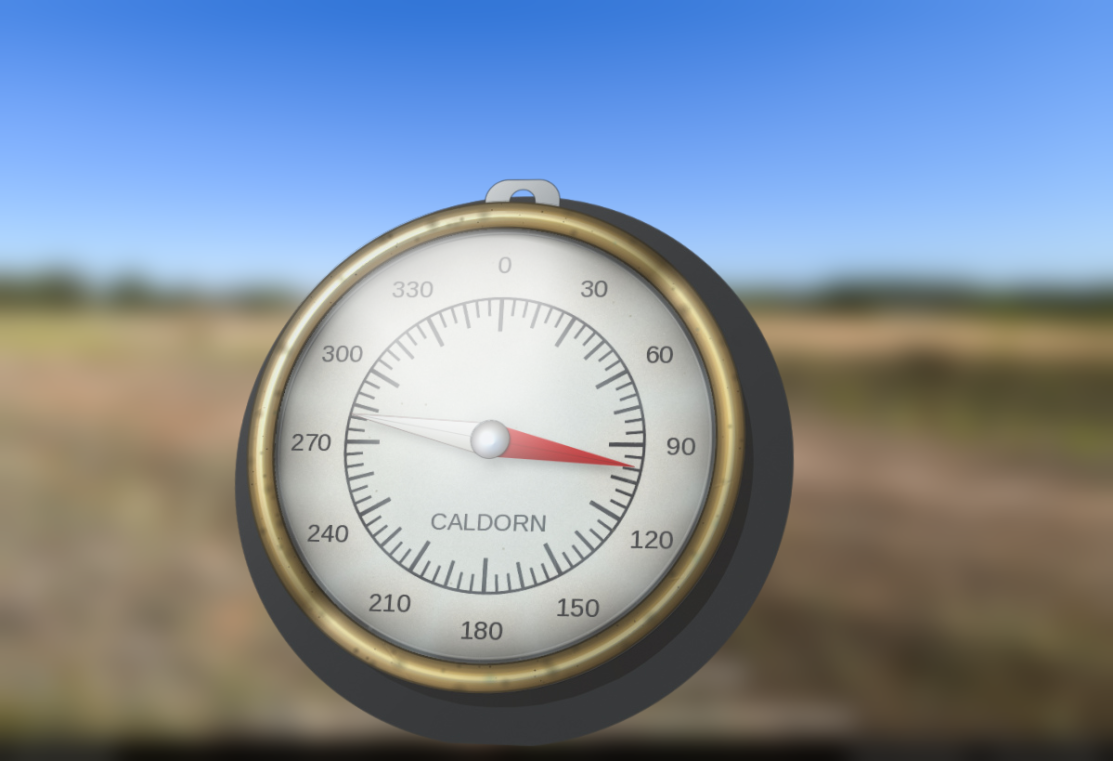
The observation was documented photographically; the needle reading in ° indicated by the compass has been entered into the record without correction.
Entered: 100 °
